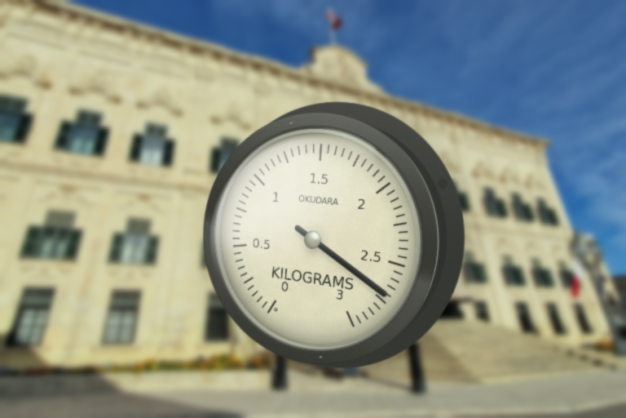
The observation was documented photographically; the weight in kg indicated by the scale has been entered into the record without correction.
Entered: 2.7 kg
